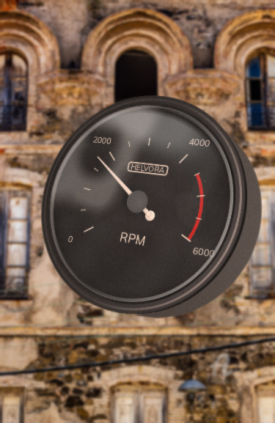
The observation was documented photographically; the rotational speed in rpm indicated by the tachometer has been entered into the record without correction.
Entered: 1750 rpm
